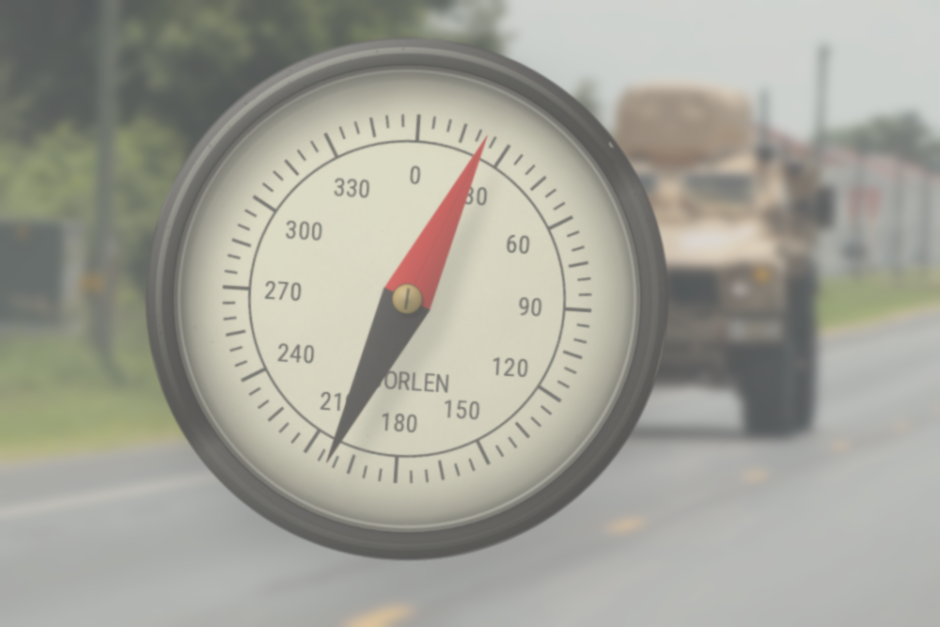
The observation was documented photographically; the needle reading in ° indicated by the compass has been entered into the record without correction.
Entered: 22.5 °
